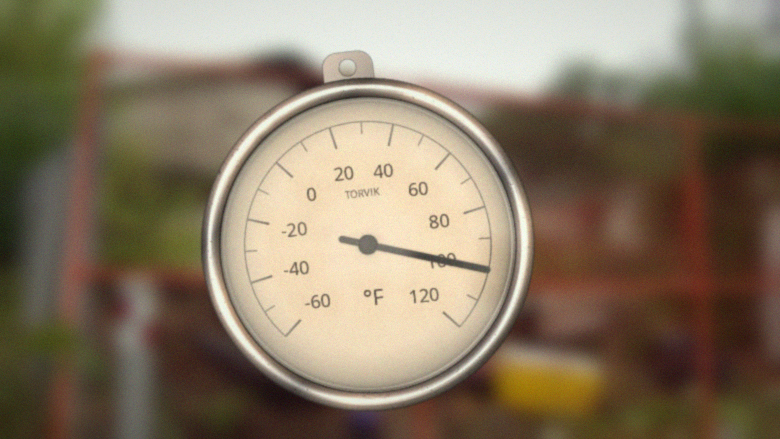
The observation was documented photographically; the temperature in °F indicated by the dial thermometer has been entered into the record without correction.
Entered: 100 °F
